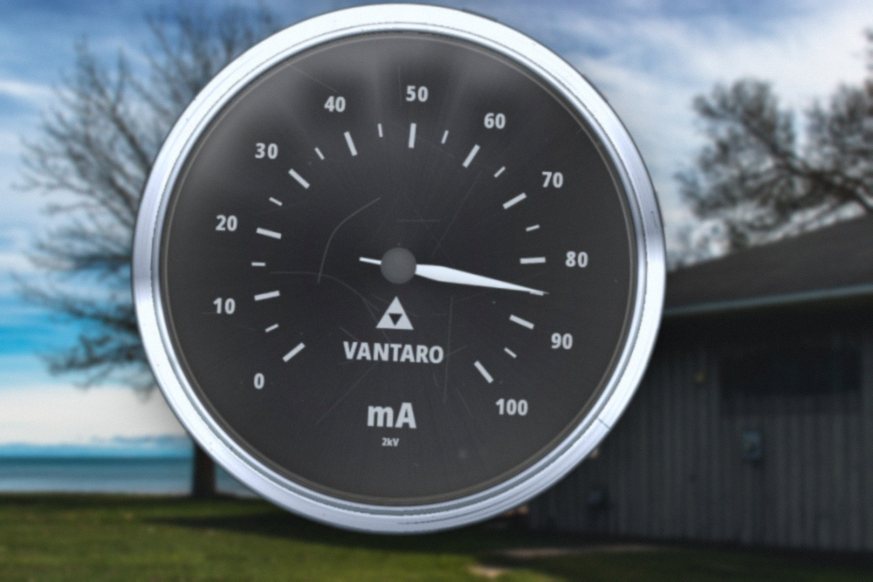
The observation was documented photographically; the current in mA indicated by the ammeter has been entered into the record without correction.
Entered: 85 mA
